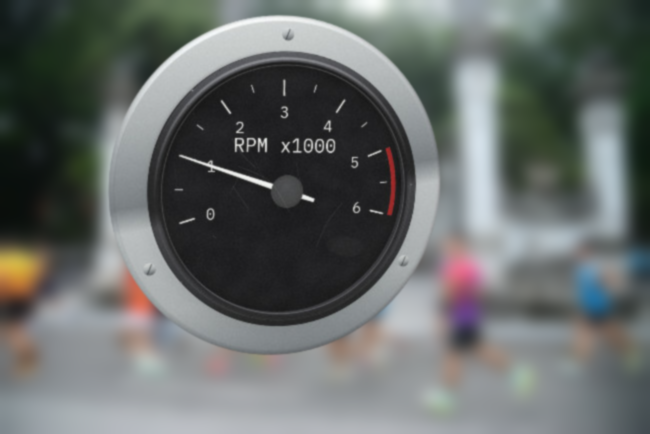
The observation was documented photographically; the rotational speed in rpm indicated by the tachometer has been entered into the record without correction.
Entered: 1000 rpm
